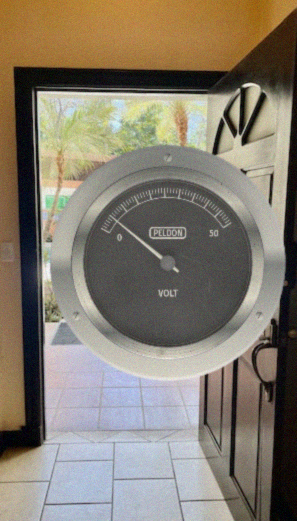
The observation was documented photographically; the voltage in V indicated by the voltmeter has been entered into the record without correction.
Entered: 5 V
